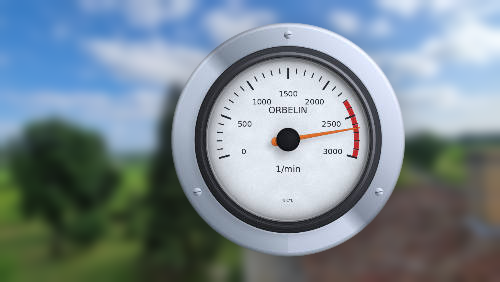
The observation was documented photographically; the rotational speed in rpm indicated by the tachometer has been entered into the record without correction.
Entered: 2650 rpm
